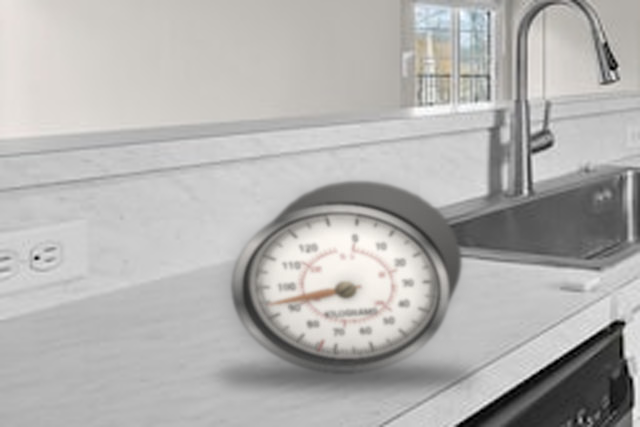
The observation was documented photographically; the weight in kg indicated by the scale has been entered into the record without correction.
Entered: 95 kg
